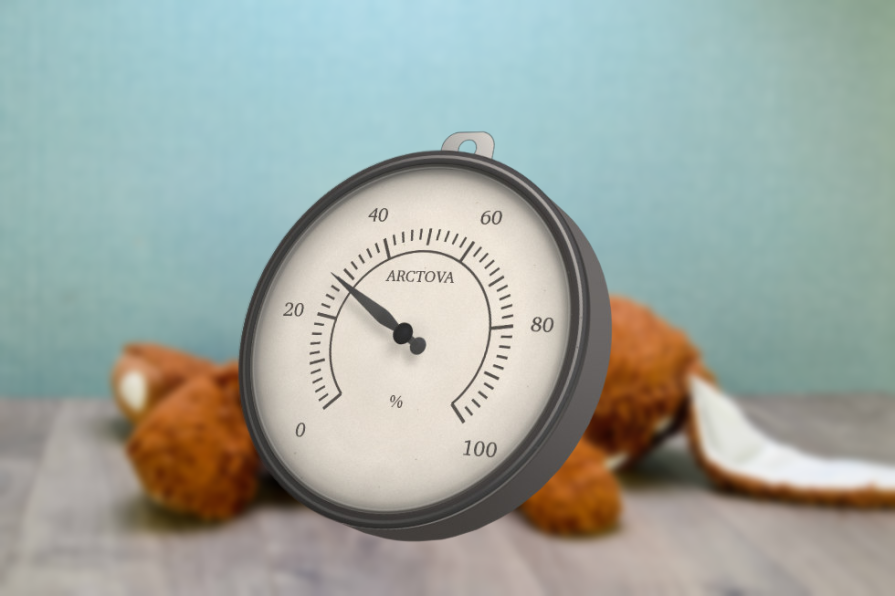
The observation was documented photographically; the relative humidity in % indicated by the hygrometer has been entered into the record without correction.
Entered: 28 %
